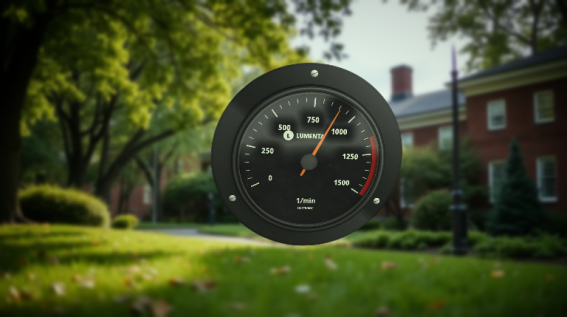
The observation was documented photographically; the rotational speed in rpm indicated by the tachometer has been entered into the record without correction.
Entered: 900 rpm
